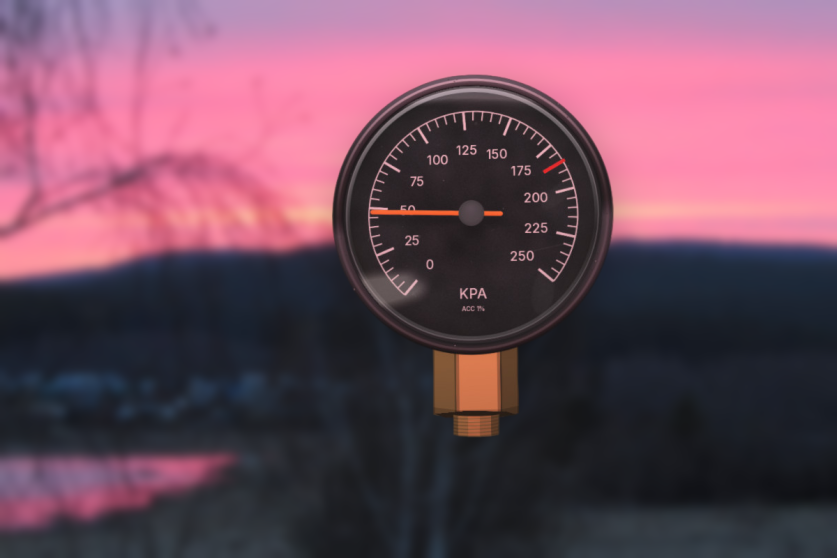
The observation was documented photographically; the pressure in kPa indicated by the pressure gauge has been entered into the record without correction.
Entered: 47.5 kPa
